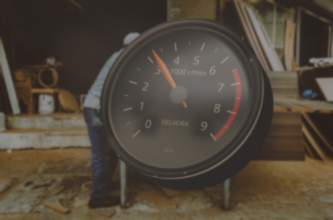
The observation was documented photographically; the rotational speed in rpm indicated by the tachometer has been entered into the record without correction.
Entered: 3250 rpm
